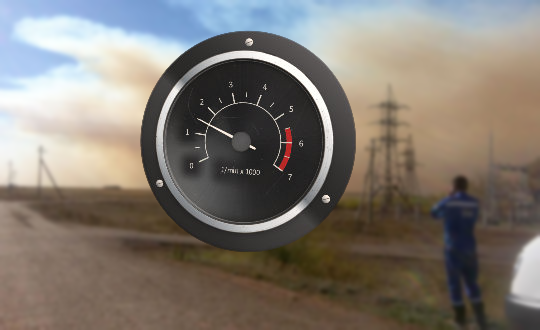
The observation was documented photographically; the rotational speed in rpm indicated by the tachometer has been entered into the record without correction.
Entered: 1500 rpm
